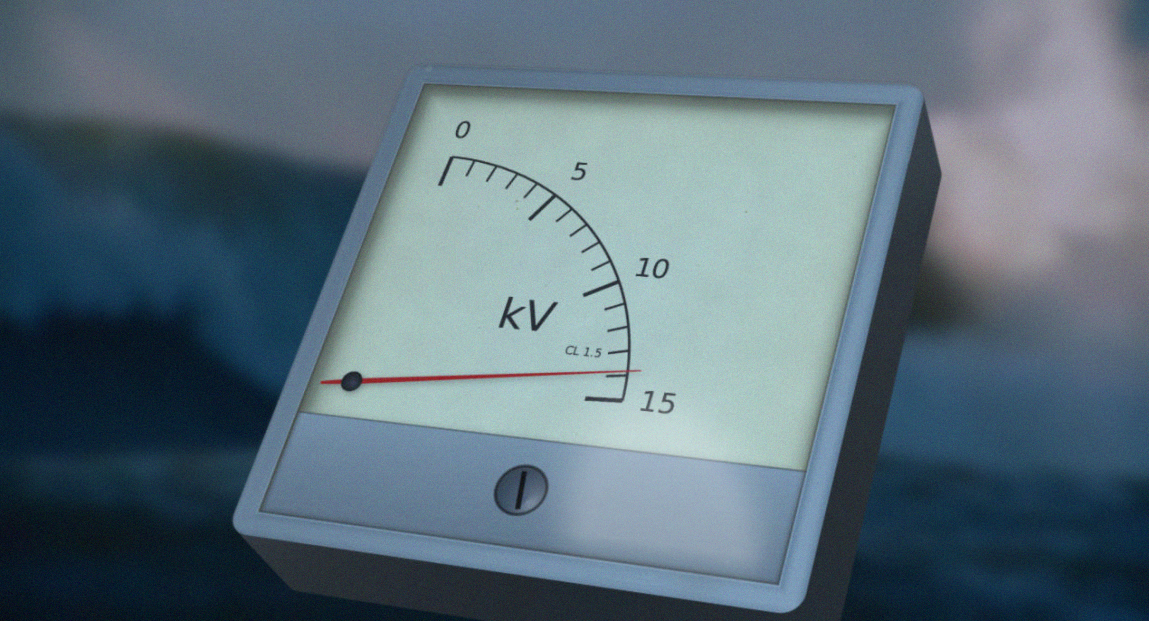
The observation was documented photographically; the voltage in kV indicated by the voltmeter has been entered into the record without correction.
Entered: 14 kV
